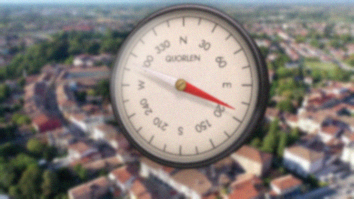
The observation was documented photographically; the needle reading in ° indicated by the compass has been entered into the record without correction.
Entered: 112.5 °
